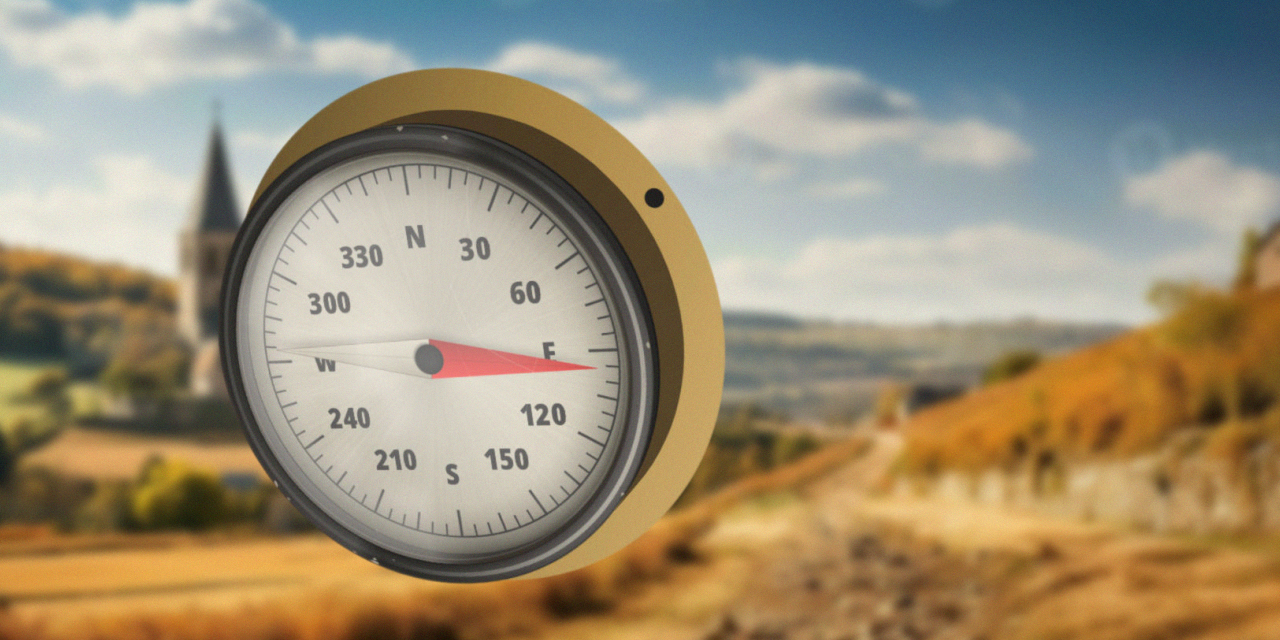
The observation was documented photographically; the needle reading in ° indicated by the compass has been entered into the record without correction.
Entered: 95 °
